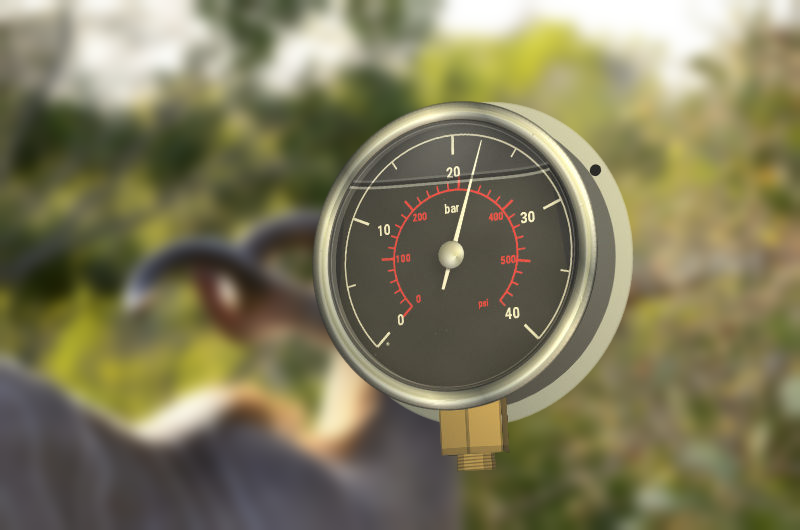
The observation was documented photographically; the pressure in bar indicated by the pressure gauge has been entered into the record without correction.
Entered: 22.5 bar
